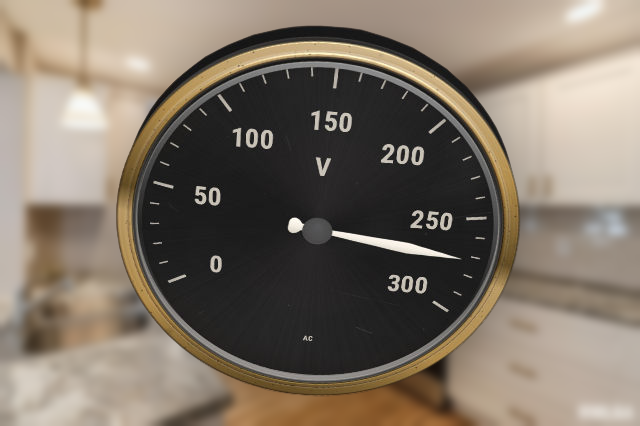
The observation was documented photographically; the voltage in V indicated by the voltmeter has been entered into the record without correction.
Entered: 270 V
